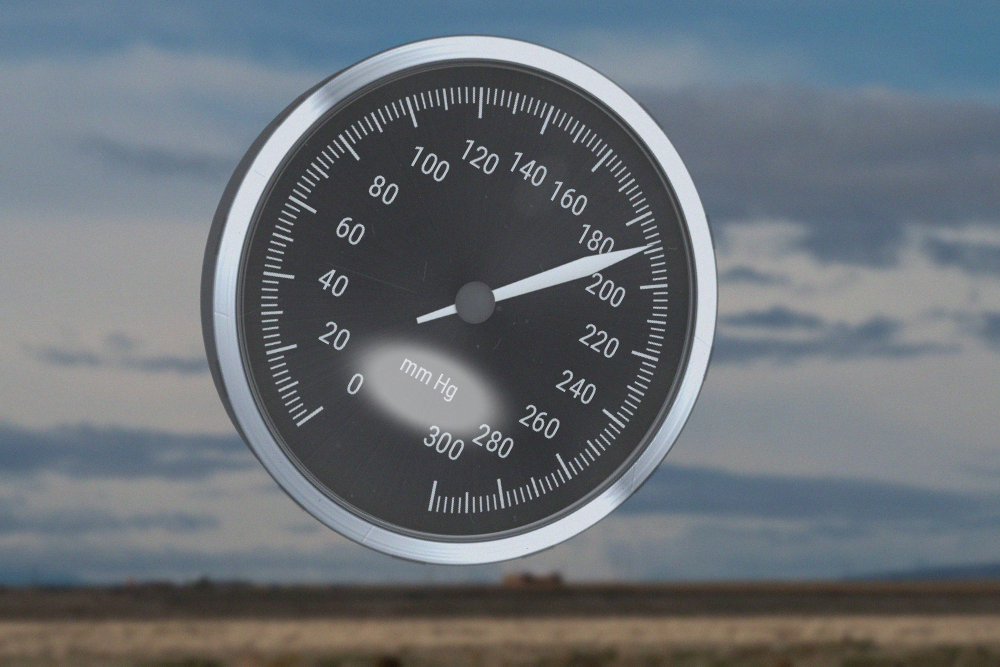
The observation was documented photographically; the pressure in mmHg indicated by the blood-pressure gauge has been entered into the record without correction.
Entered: 188 mmHg
